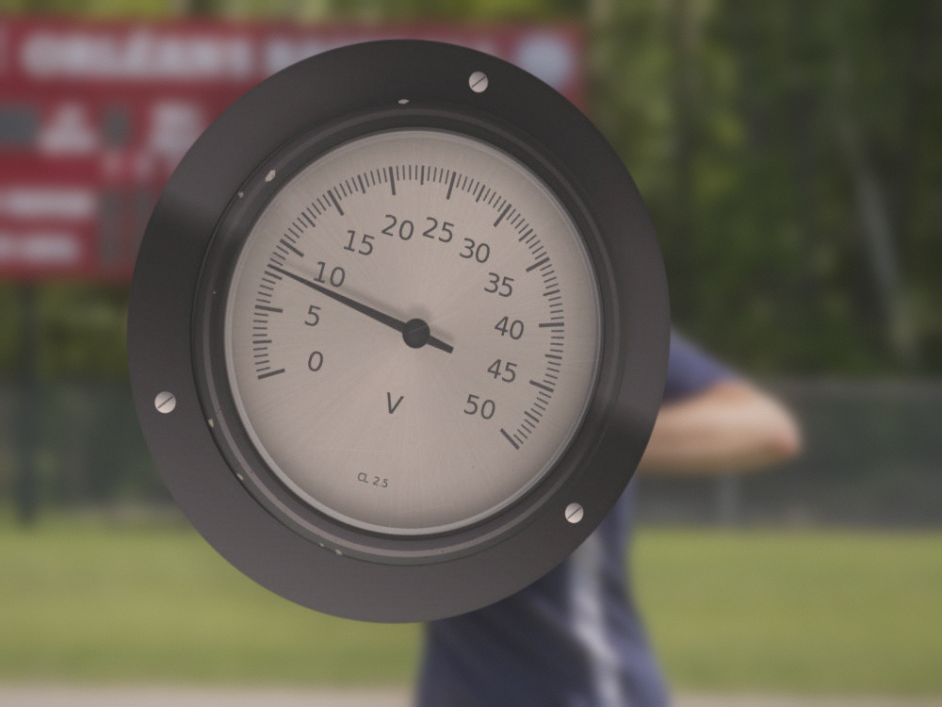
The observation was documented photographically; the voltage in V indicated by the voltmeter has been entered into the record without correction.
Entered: 8 V
